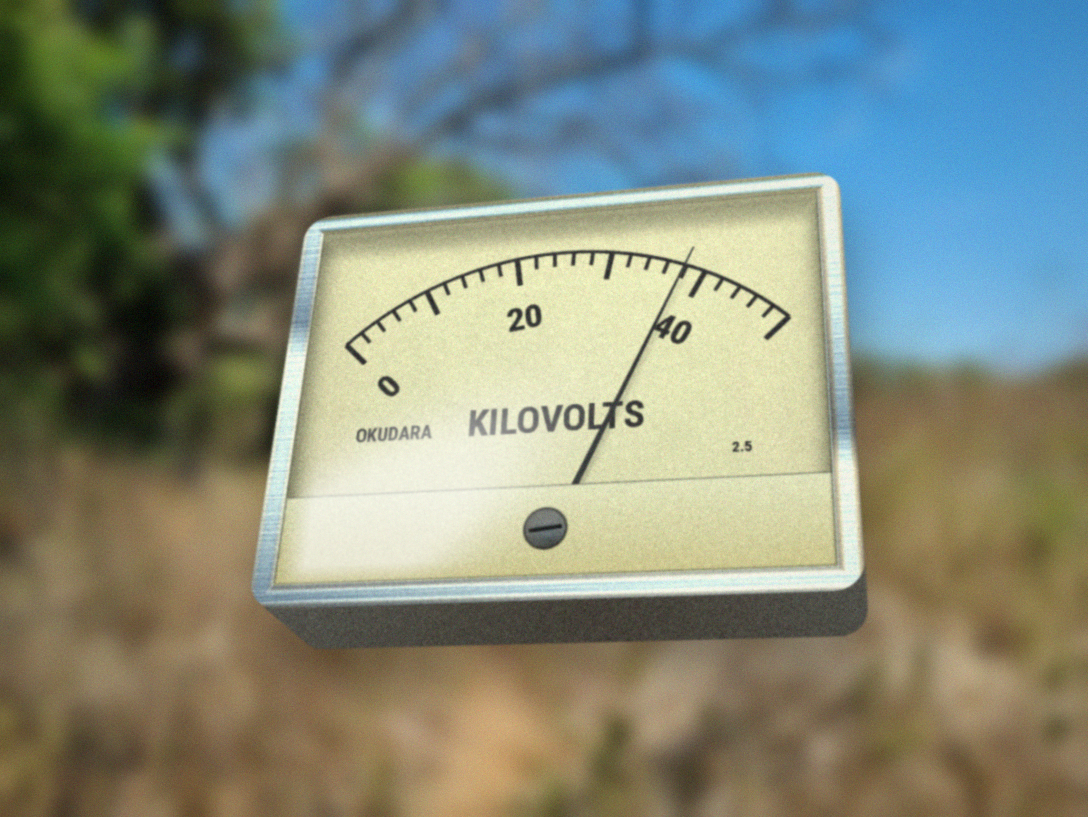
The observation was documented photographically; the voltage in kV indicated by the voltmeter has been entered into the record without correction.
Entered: 38 kV
